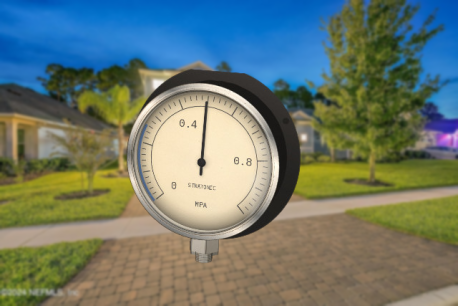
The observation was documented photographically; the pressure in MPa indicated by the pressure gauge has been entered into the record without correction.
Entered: 0.5 MPa
